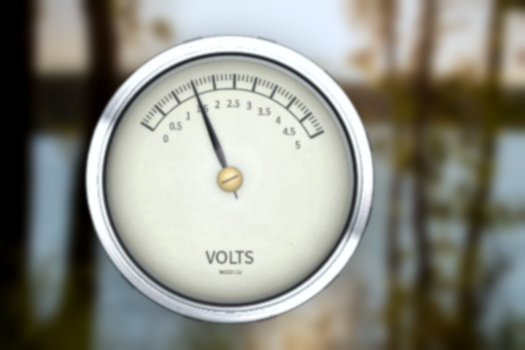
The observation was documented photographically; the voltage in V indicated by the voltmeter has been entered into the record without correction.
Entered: 1.5 V
